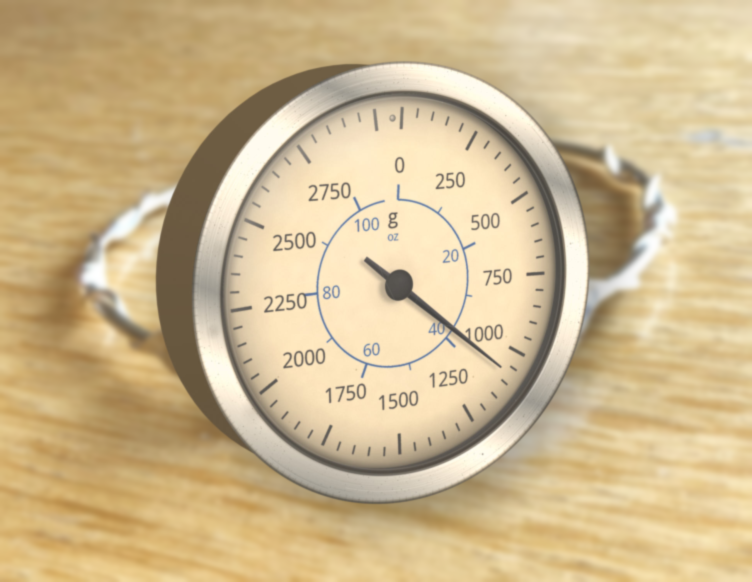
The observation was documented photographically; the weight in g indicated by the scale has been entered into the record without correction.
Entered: 1075 g
